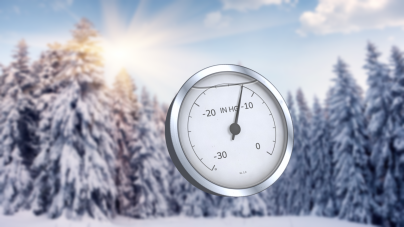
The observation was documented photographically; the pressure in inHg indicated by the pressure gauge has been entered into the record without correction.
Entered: -12 inHg
